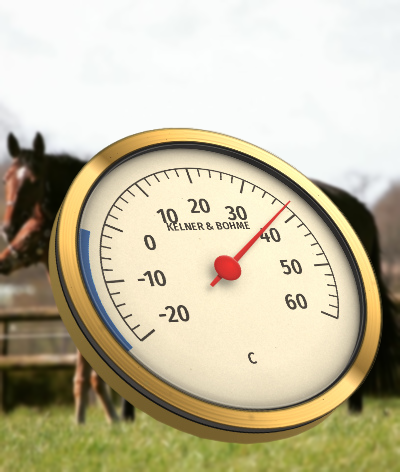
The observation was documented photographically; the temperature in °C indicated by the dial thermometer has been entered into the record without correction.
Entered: 38 °C
